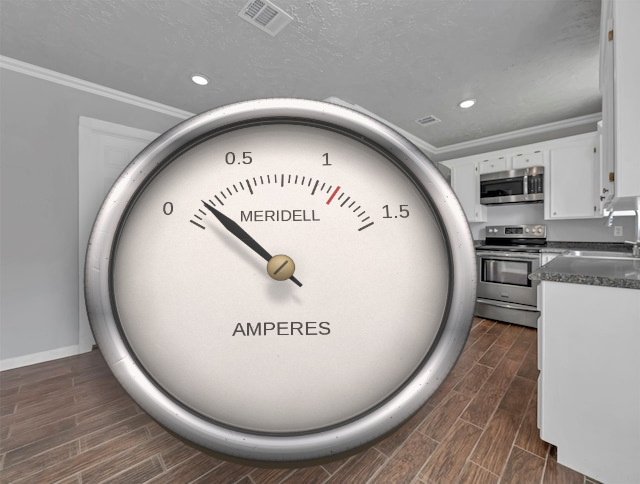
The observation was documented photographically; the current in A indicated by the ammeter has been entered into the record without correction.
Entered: 0.15 A
